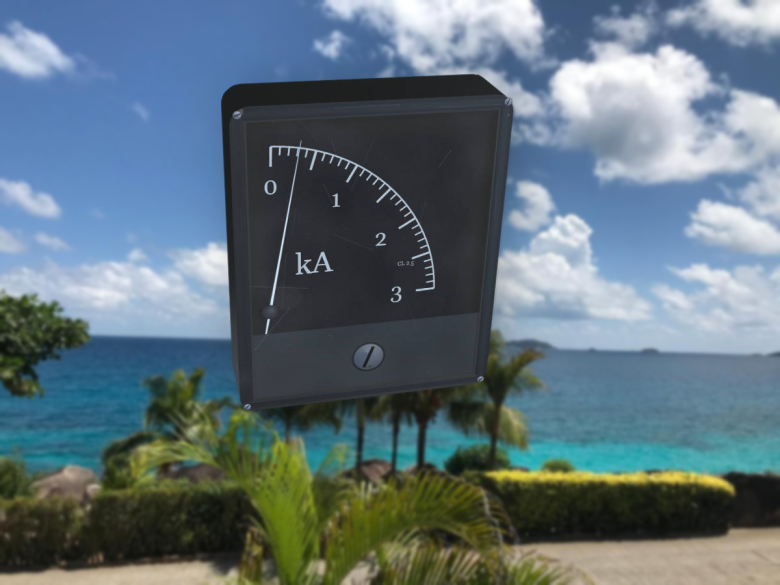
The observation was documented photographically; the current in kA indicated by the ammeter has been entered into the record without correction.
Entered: 0.3 kA
